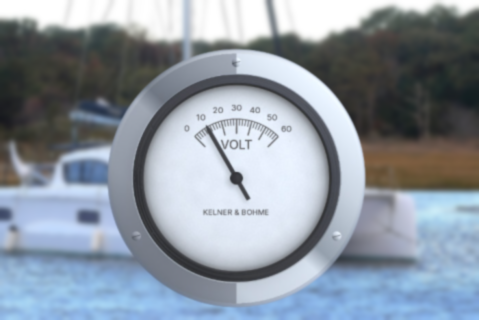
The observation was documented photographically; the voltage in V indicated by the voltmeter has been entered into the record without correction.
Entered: 10 V
